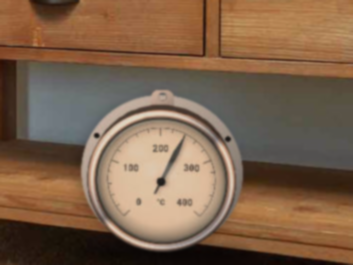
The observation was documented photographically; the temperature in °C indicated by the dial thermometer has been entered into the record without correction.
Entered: 240 °C
